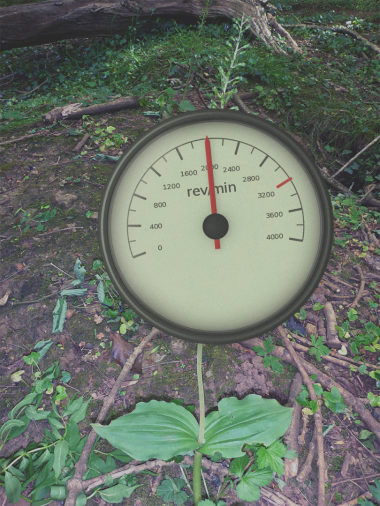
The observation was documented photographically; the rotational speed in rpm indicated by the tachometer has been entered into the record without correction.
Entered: 2000 rpm
